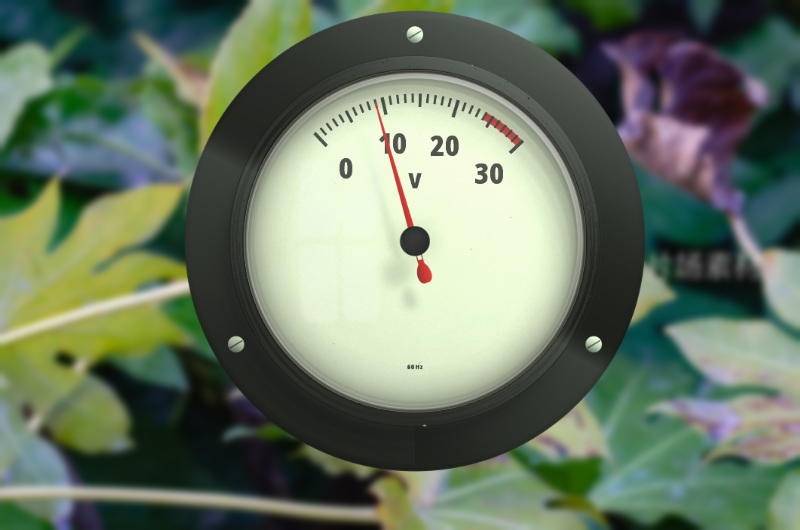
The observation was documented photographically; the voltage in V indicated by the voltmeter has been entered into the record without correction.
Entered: 9 V
